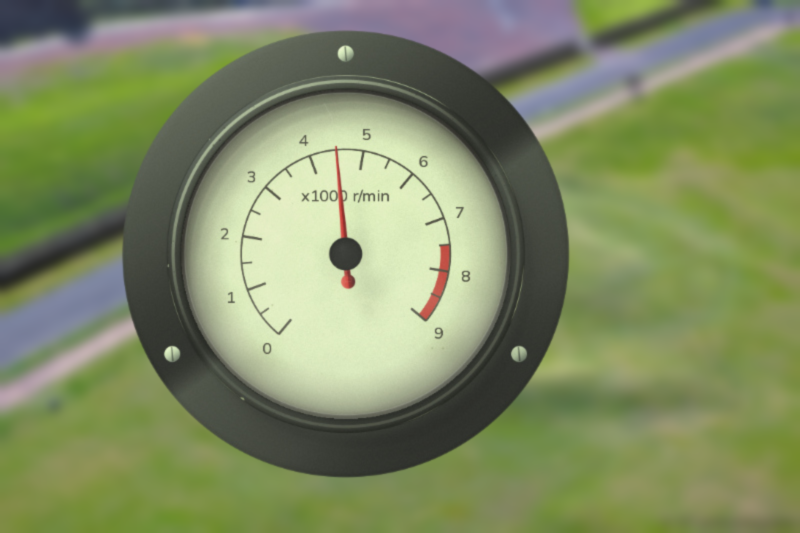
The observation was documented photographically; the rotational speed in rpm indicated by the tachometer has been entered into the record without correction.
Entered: 4500 rpm
